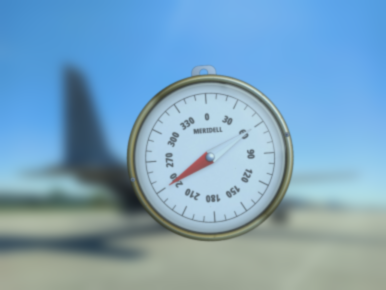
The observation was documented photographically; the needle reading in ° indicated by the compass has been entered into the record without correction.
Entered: 240 °
